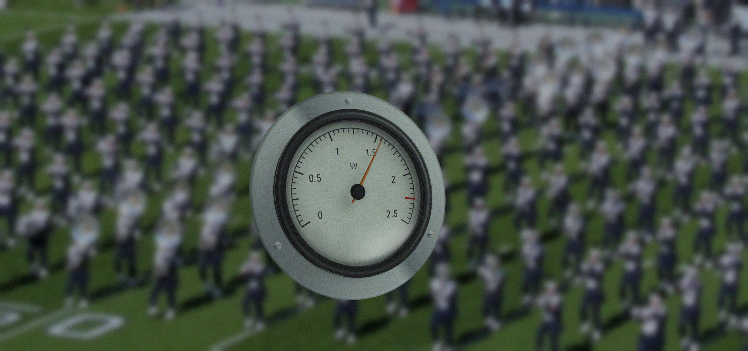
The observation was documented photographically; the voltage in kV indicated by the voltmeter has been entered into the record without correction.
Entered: 1.55 kV
